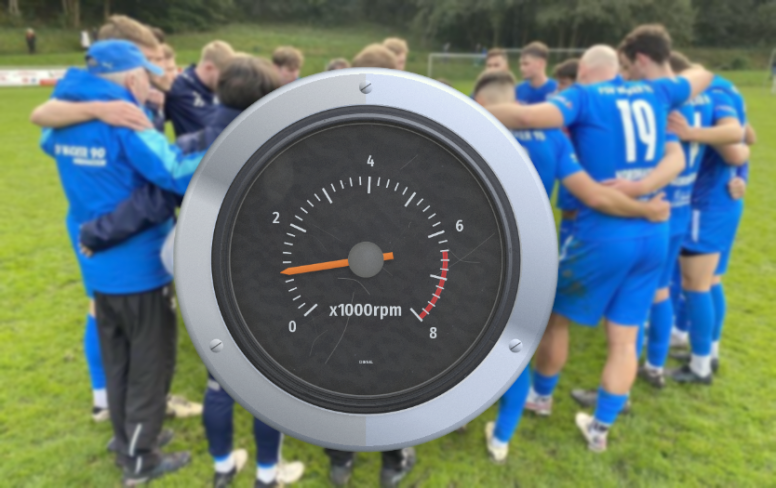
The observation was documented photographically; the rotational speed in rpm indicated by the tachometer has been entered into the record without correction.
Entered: 1000 rpm
